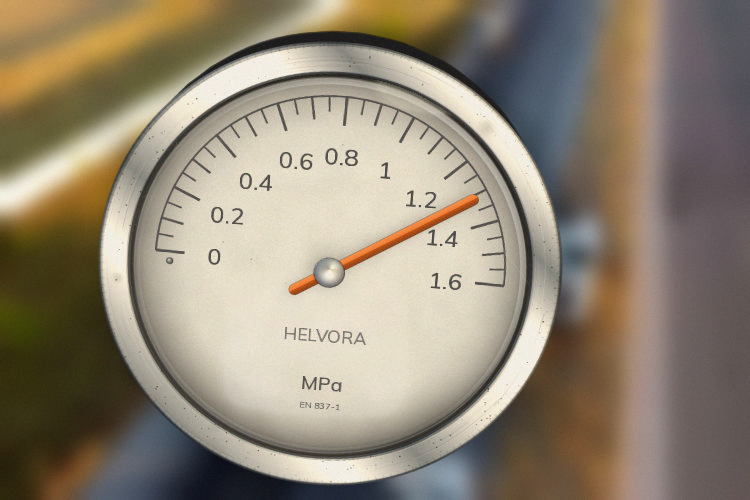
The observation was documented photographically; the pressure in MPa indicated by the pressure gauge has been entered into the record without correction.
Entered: 1.3 MPa
